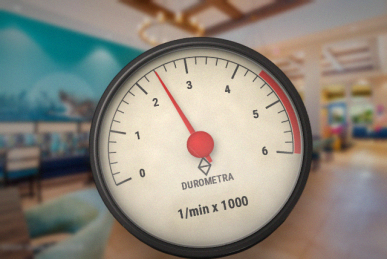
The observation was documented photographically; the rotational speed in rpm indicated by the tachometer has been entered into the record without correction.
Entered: 2400 rpm
